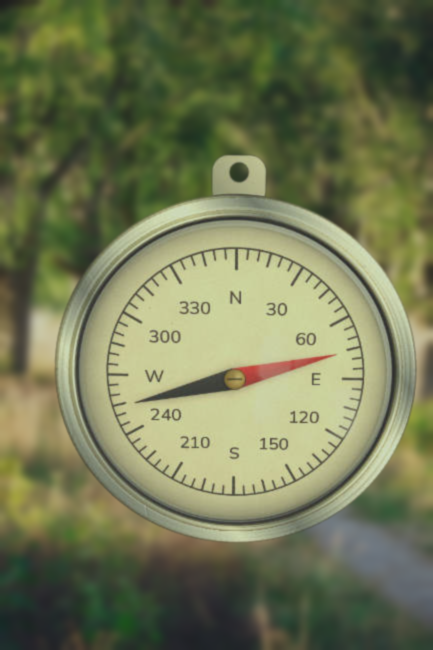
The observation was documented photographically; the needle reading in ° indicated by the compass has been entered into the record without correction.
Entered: 75 °
